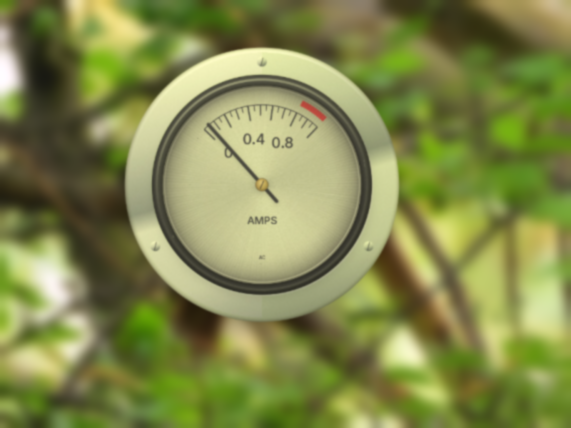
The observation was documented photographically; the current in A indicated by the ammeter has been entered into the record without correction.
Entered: 0.05 A
